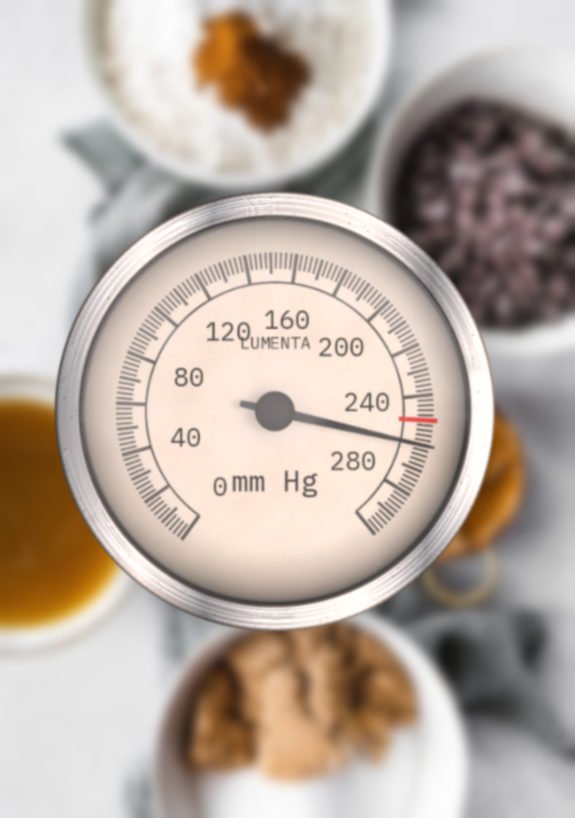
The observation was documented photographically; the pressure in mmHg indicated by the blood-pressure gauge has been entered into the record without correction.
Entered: 260 mmHg
